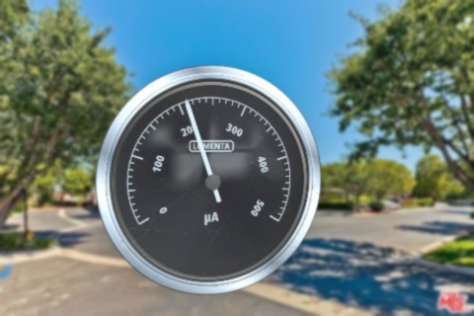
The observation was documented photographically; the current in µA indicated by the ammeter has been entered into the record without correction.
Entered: 210 µA
